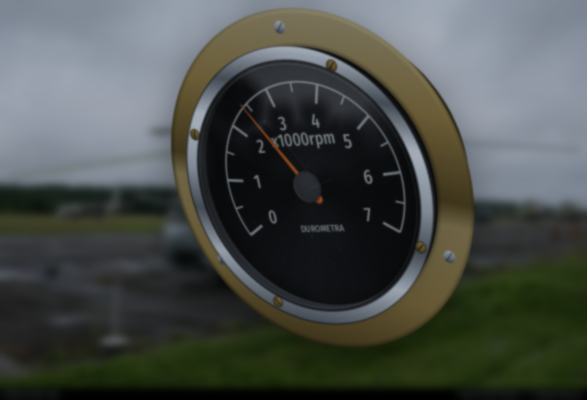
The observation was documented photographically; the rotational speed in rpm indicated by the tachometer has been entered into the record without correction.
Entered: 2500 rpm
